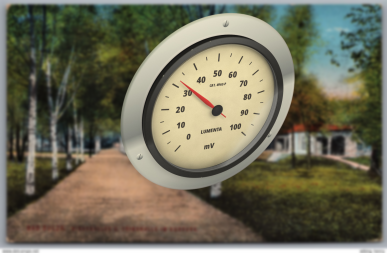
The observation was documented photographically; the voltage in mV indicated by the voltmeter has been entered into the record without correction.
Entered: 32.5 mV
